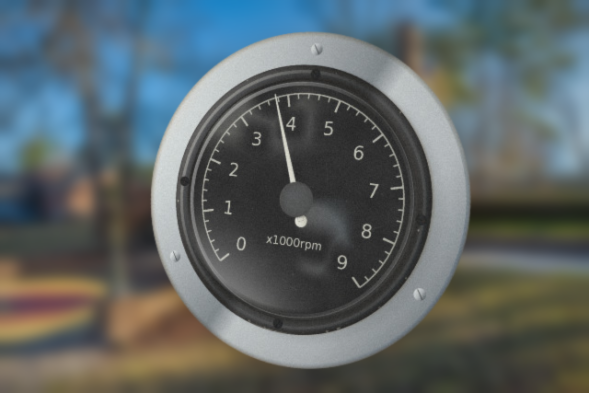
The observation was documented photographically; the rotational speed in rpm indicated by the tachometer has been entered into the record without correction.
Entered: 3800 rpm
